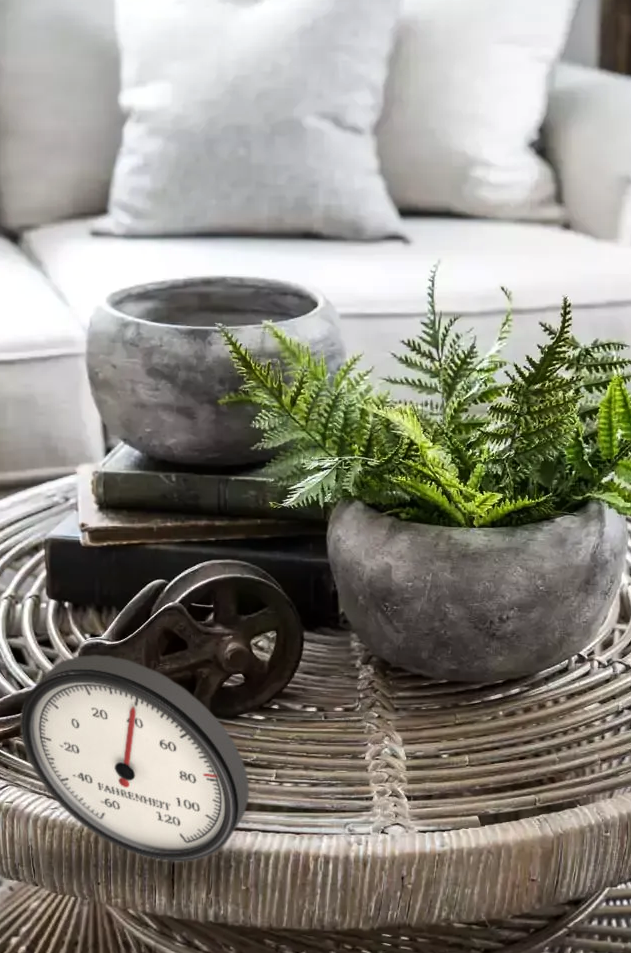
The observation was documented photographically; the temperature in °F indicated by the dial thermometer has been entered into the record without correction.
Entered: 40 °F
